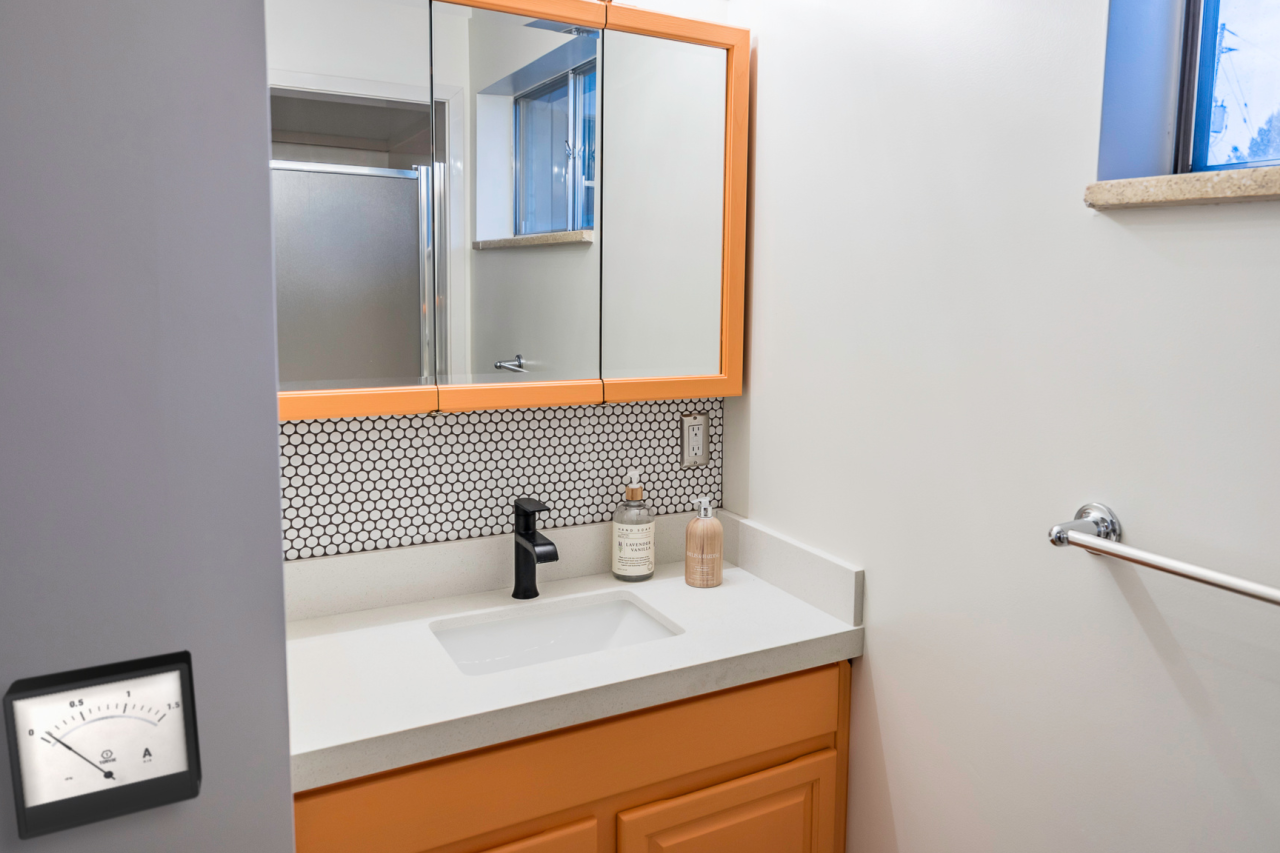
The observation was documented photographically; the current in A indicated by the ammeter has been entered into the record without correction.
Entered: 0.1 A
